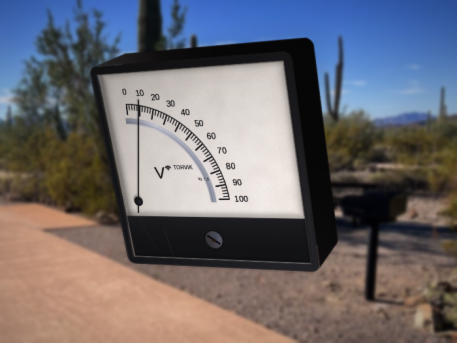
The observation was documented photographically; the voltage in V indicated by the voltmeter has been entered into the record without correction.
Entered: 10 V
